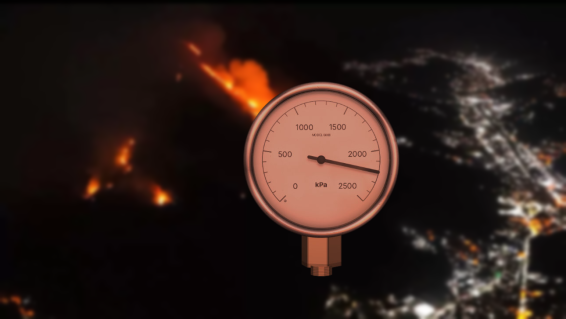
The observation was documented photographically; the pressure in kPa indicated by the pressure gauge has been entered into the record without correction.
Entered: 2200 kPa
